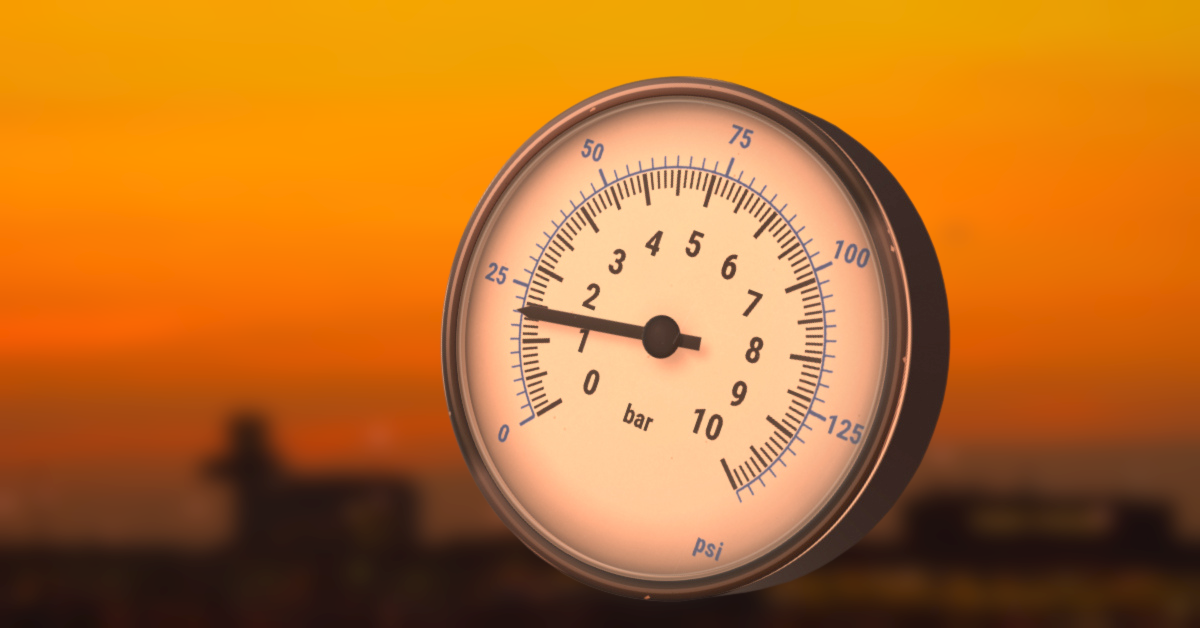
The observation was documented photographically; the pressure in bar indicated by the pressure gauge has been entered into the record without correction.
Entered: 1.4 bar
